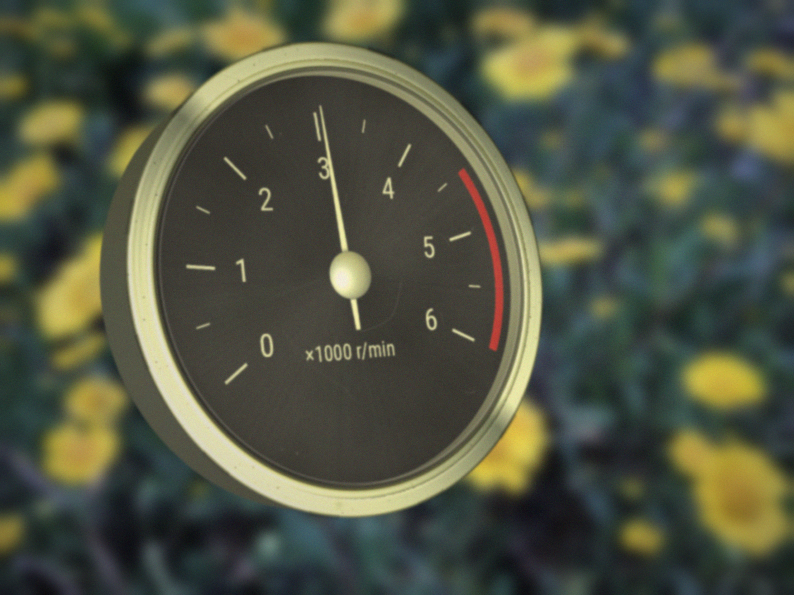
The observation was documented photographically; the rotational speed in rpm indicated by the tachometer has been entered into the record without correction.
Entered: 3000 rpm
